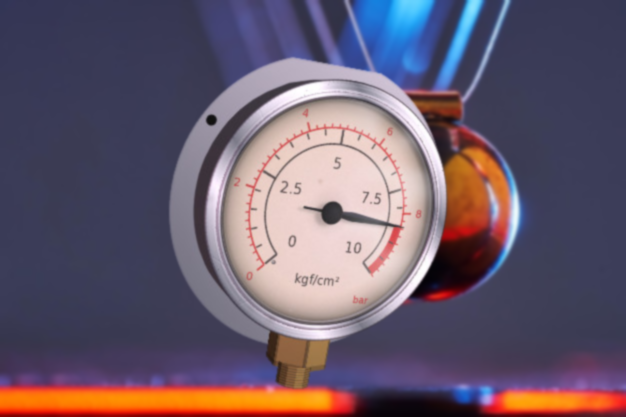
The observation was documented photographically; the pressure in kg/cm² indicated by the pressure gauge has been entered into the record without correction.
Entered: 8.5 kg/cm²
